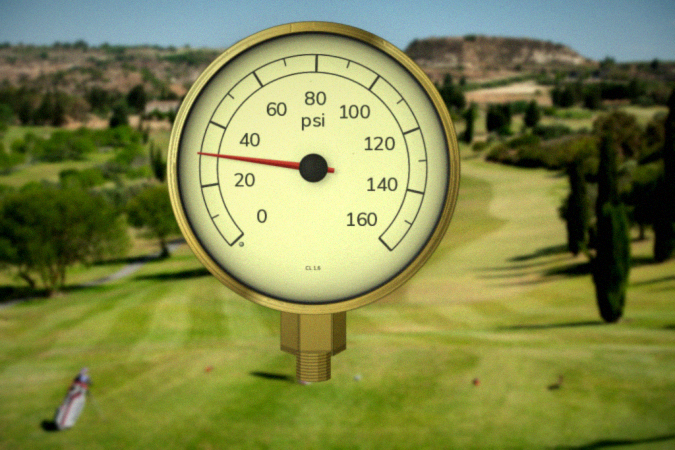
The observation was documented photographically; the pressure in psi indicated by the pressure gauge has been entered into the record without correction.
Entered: 30 psi
